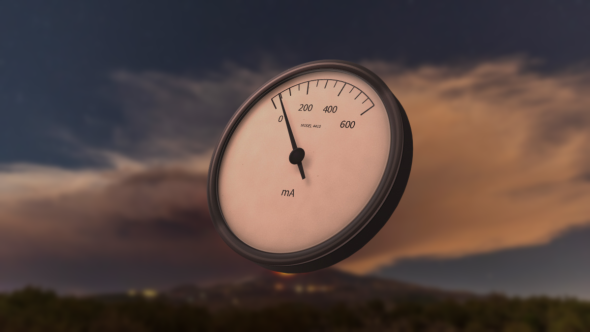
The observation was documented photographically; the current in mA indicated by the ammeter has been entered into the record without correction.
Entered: 50 mA
